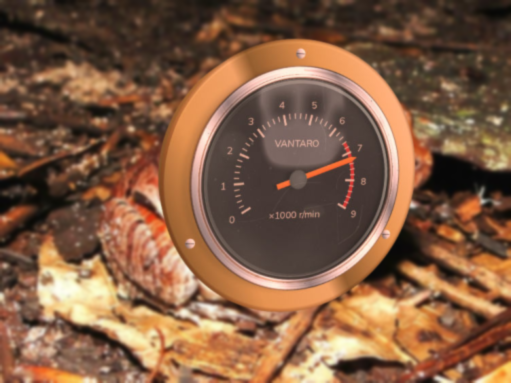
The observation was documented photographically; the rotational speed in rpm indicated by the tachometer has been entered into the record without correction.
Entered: 7200 rpm
